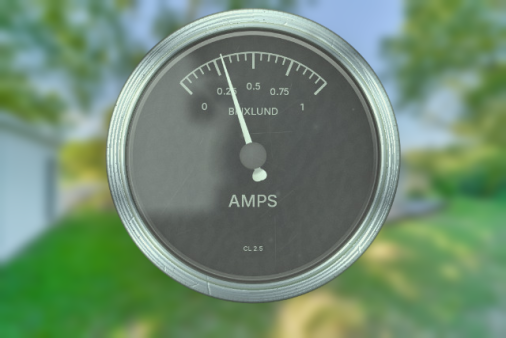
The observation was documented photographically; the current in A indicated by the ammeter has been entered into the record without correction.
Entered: 0.3 A
